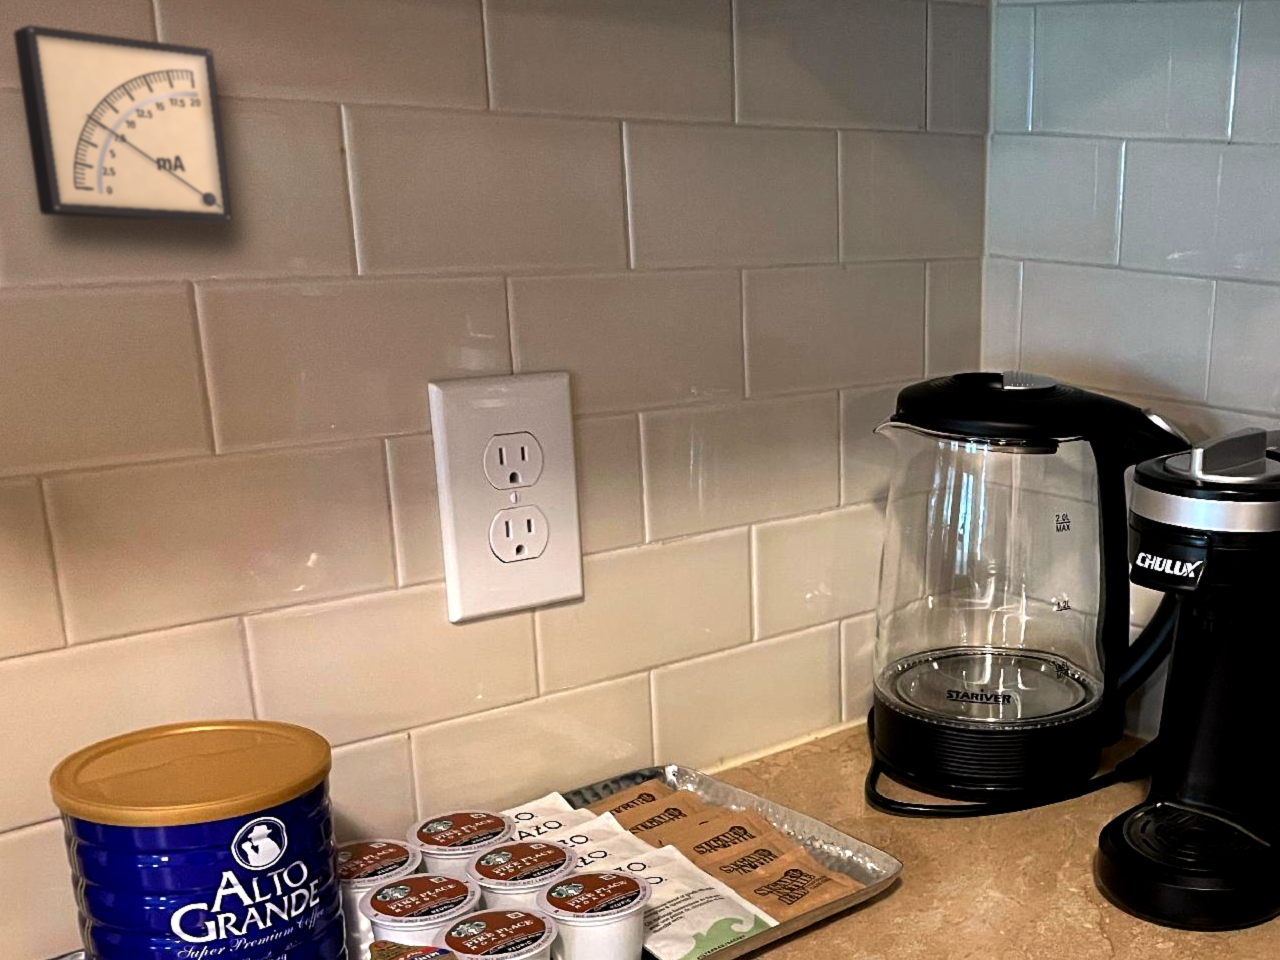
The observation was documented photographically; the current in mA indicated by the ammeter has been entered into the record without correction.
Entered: 7.5 mA
